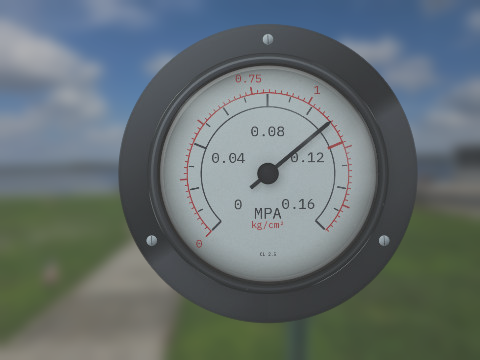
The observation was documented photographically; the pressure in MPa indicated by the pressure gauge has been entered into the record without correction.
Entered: 0.11 MPa
